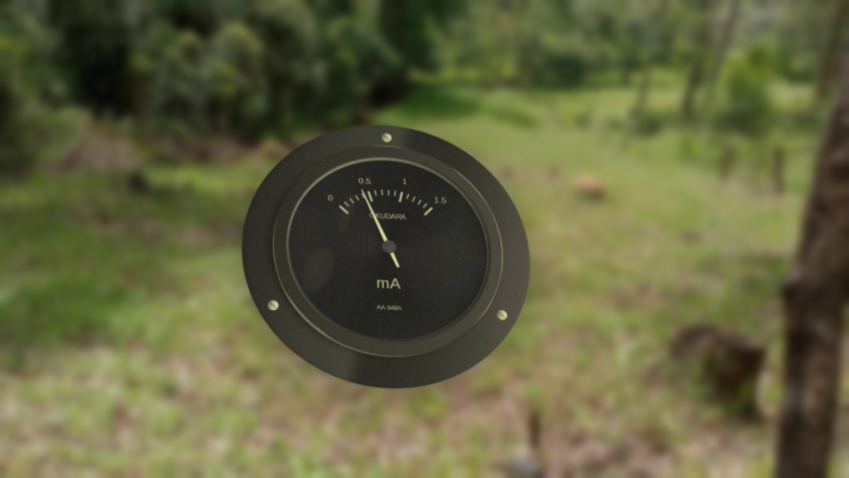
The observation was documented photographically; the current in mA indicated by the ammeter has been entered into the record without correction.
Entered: 0.4 mA
